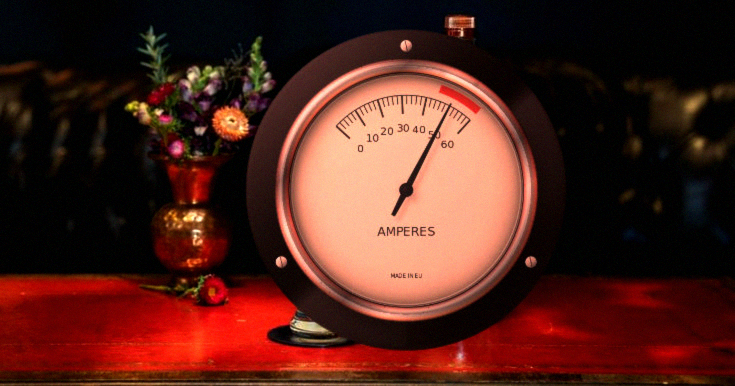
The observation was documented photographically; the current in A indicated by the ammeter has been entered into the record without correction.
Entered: 50 A
